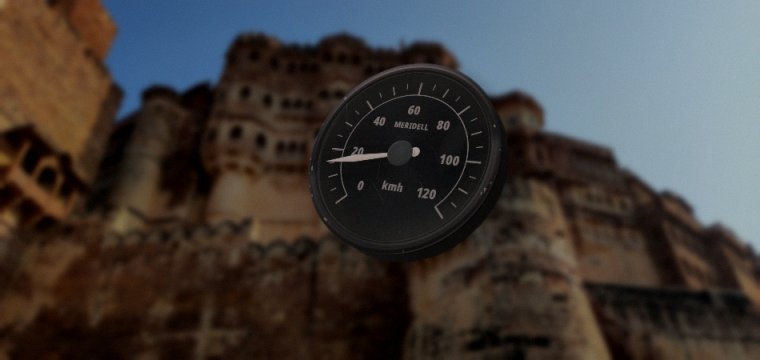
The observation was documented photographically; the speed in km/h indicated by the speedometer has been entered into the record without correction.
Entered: 15 km/h
